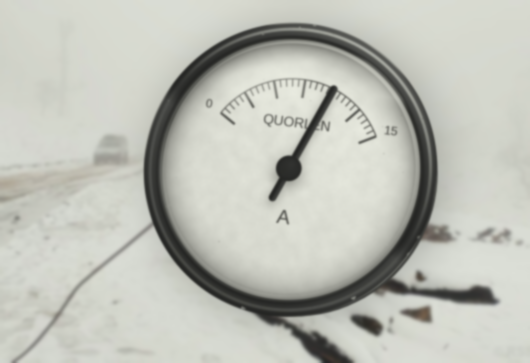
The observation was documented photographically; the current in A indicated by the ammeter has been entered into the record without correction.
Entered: 10 A
